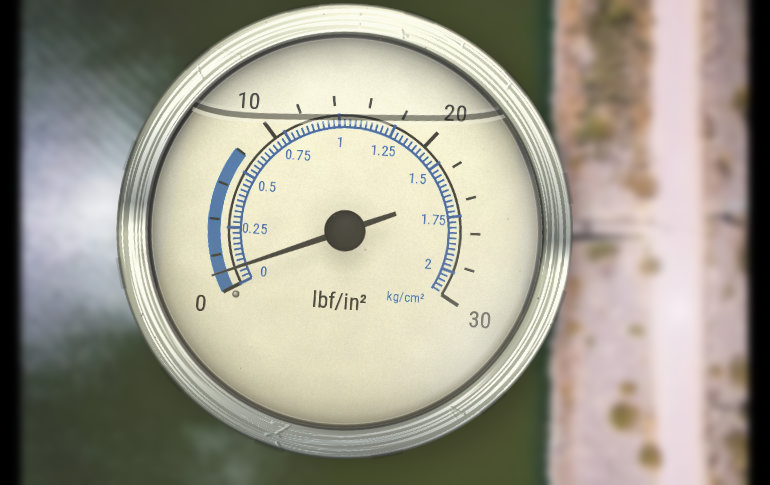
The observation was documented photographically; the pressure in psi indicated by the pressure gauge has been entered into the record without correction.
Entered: 1 psi
